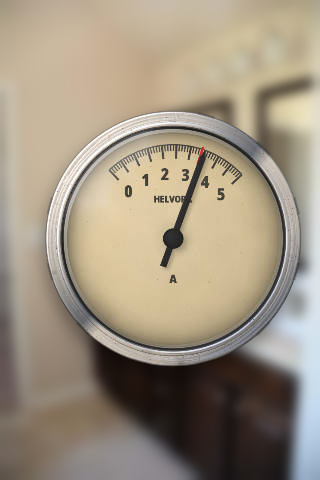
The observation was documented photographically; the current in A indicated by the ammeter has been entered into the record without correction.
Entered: 3.5 A
